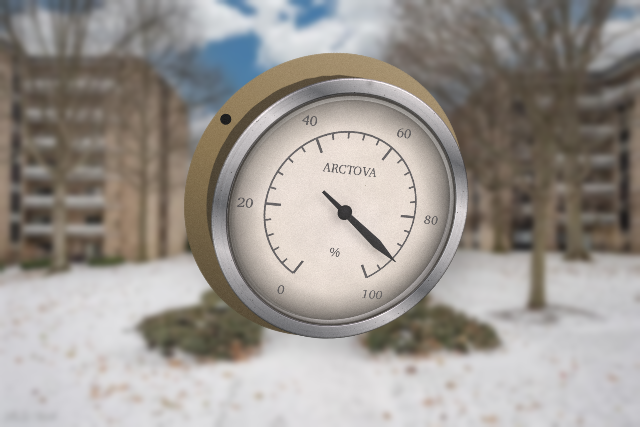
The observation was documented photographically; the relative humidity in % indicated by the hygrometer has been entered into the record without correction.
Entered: 92 %
